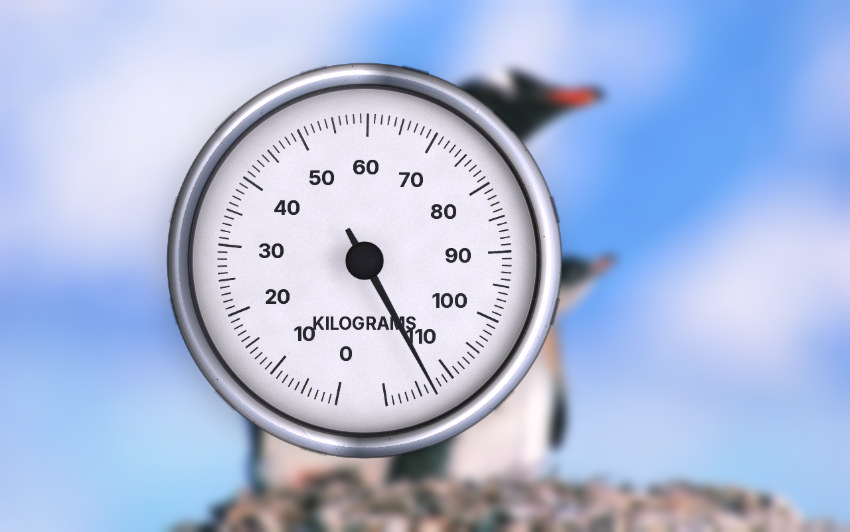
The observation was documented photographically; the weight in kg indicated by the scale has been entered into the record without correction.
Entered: 113 kg
